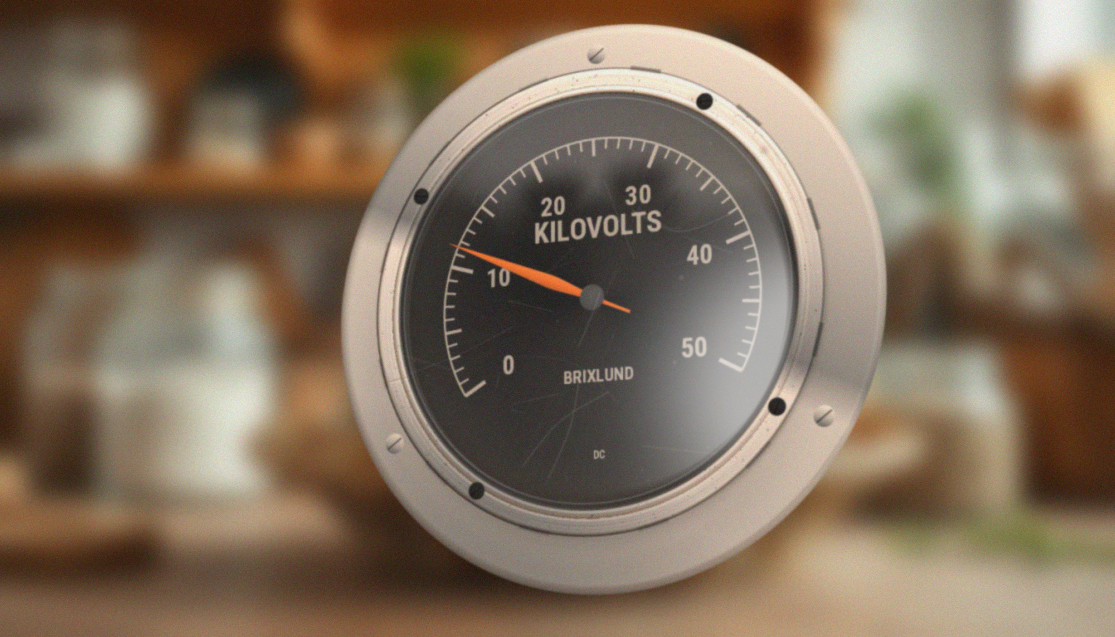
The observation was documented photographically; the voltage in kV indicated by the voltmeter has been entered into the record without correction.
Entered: 11.5 kV
